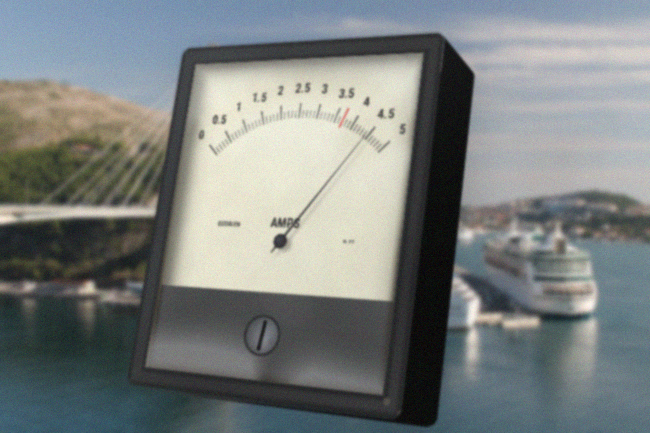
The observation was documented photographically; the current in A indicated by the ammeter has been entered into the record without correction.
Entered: 4.5 A
